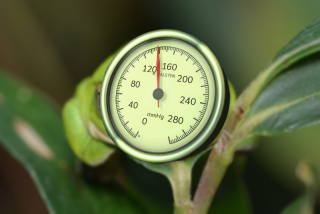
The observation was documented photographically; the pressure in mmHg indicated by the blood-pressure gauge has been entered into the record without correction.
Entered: 140 mmHg
